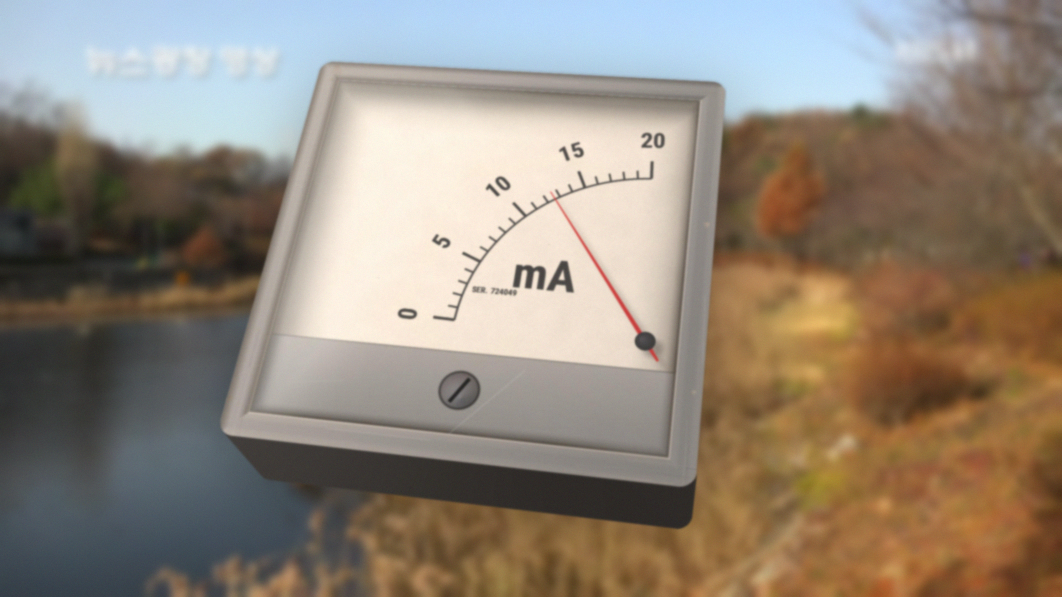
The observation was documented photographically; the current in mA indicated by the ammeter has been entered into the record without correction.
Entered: 12.5 mA
